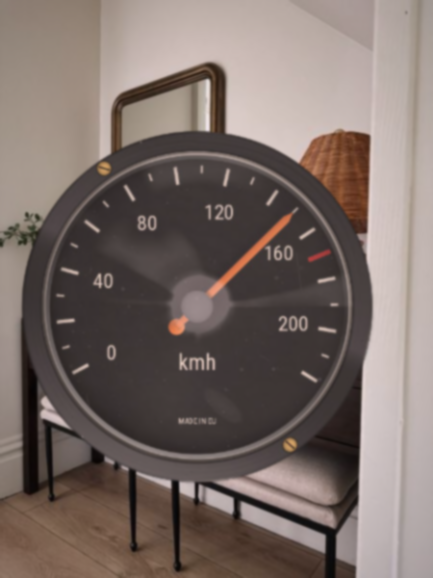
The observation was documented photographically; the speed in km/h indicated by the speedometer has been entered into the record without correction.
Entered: 150 km/h
